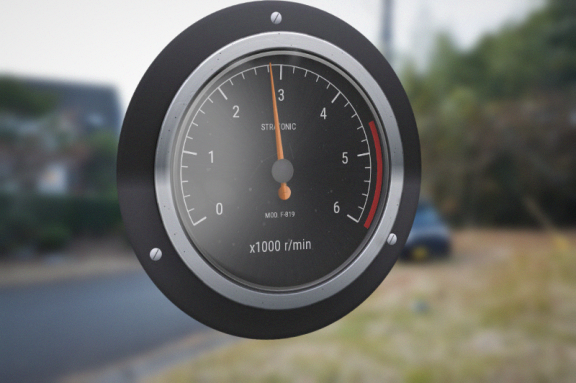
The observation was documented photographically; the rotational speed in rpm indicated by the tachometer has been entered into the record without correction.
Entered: 2800 rpm
